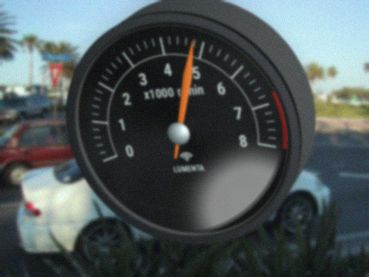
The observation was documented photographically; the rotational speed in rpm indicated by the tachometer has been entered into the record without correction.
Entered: 4800 rpm
